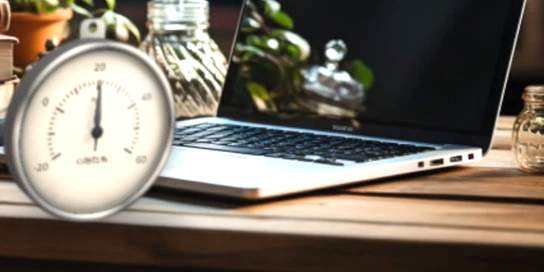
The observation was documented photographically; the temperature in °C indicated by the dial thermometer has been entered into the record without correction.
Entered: 20 °C
